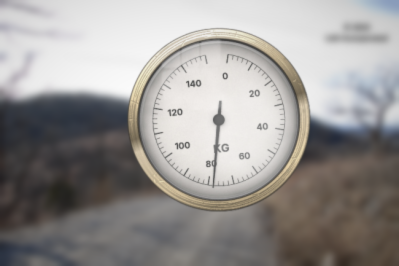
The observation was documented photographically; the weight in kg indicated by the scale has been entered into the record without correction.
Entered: 78 kg
